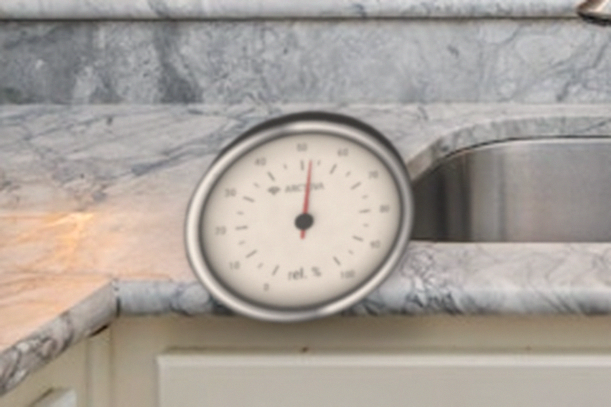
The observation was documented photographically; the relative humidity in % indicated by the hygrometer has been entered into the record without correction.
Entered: 52.5 %
